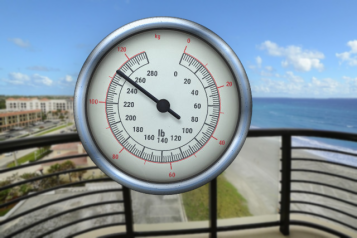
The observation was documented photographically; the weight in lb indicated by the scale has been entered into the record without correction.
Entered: 250 lb
